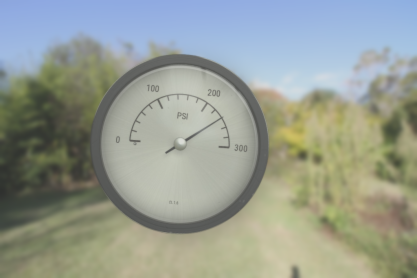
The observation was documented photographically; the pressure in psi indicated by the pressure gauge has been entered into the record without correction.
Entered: 240 psi
